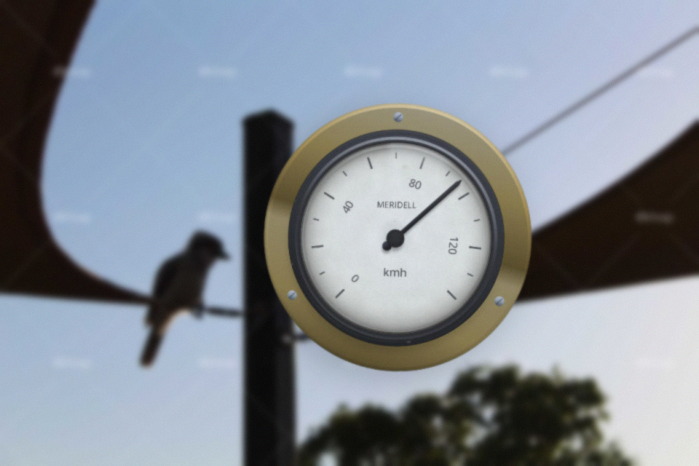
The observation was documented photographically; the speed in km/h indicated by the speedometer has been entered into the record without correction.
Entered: 95 km/h
